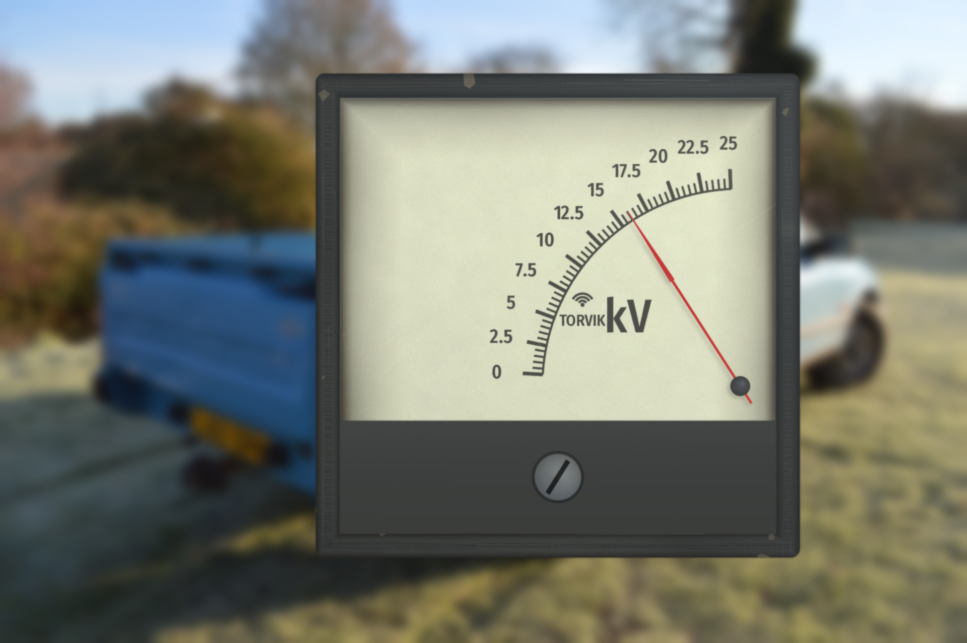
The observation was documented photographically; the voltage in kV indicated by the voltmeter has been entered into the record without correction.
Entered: 16 kV
